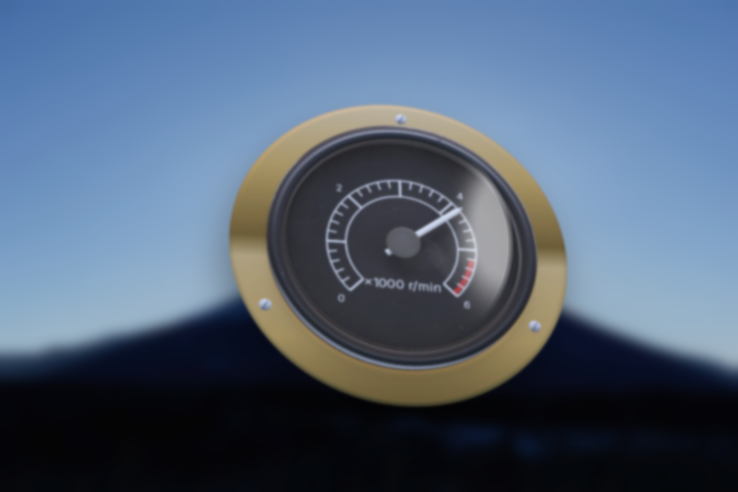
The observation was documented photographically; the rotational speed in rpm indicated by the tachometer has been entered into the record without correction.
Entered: 4200 rpm
